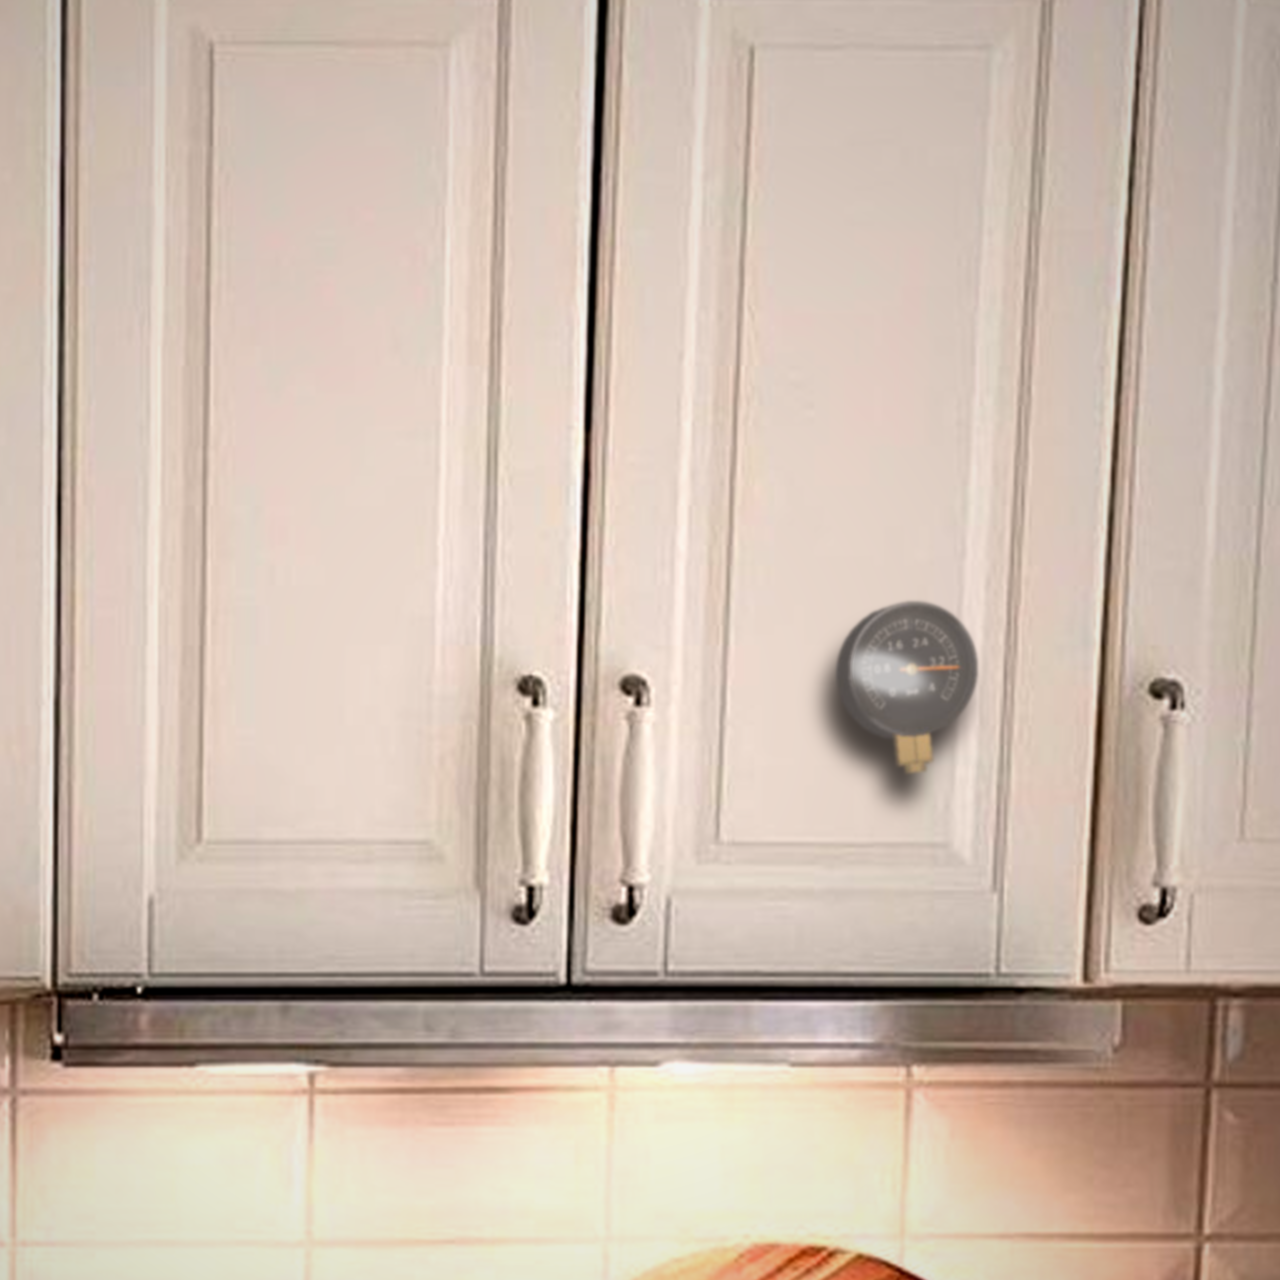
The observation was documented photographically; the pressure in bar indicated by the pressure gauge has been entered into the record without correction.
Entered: 3.4 bar
